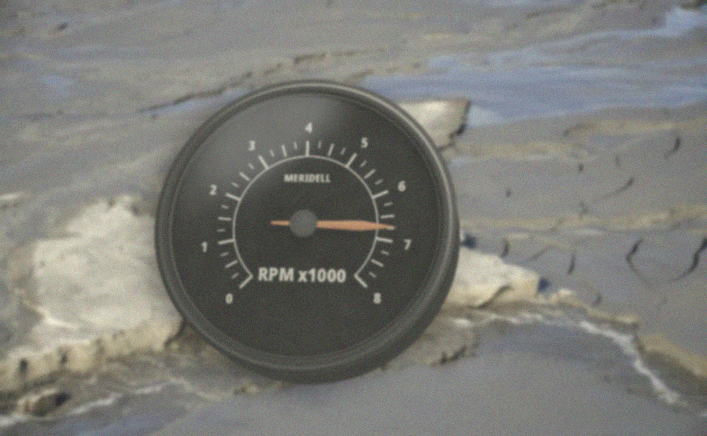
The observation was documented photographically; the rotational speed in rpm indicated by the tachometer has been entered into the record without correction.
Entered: 6750 rpm
